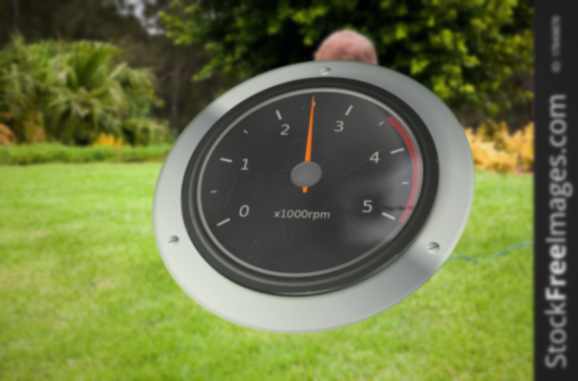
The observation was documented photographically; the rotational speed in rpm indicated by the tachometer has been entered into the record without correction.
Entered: 2500 rpm
